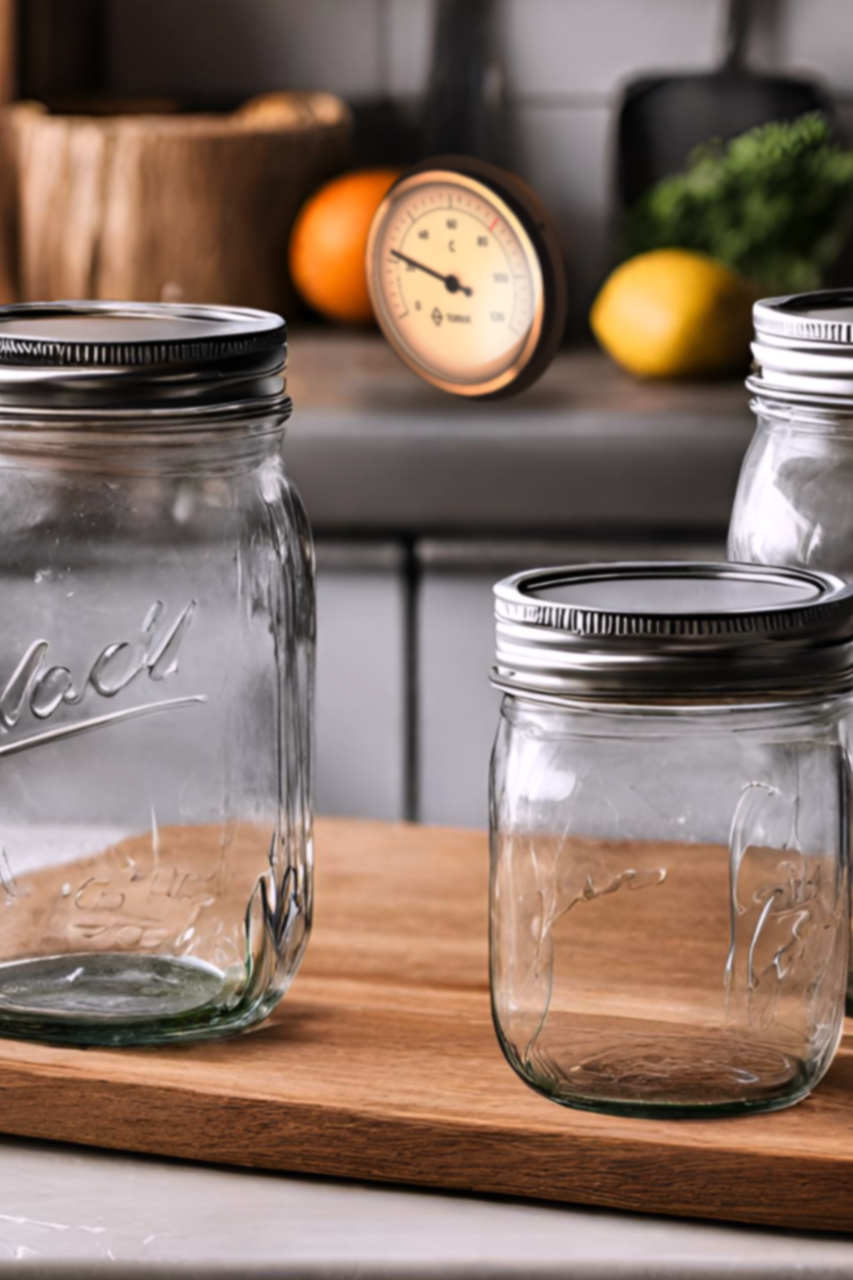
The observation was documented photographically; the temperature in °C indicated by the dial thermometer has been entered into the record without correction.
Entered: 24 °C
